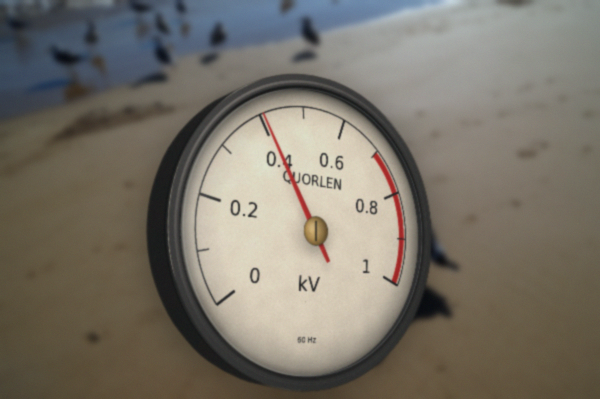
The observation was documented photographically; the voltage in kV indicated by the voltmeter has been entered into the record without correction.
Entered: 0.4 kV
